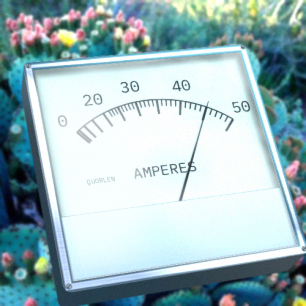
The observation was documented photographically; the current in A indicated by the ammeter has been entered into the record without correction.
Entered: 45 A
